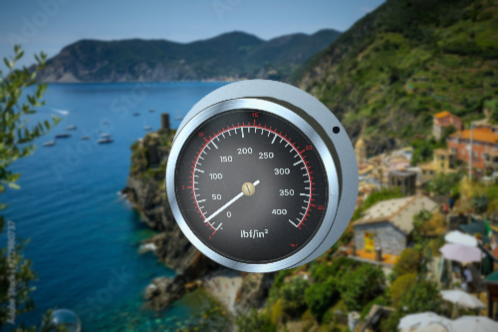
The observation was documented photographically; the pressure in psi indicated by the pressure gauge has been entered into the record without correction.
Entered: 20 psi
